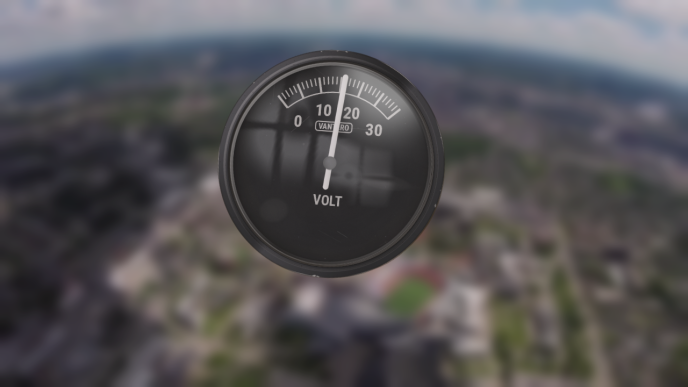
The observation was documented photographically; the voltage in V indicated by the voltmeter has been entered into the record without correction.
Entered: 16 V
